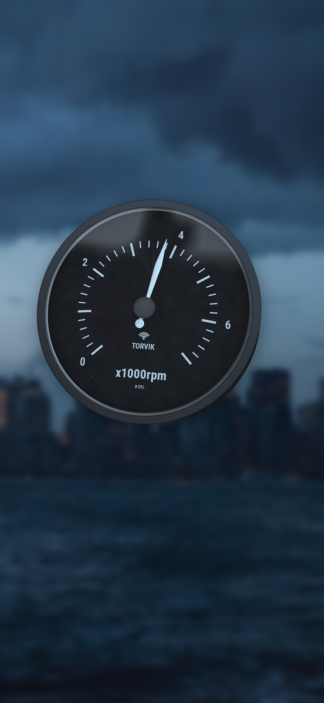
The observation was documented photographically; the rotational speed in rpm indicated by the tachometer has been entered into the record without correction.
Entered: 3800 rpm
